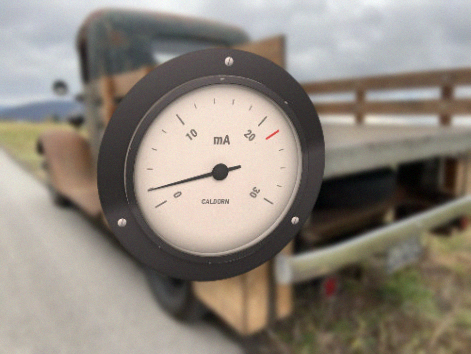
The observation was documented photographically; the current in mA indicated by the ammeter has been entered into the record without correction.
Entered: 2 mA
